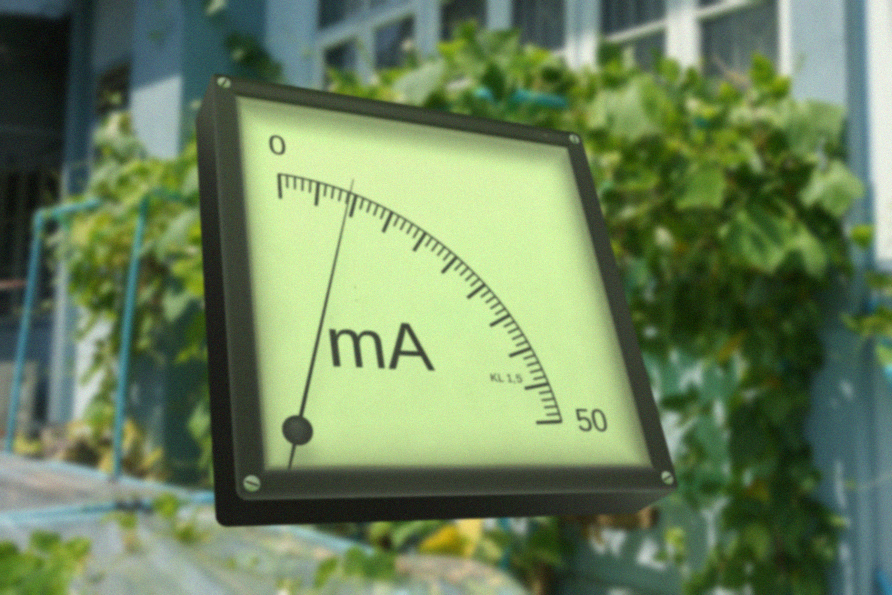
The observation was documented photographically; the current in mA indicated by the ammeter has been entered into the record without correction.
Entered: 9 mA
